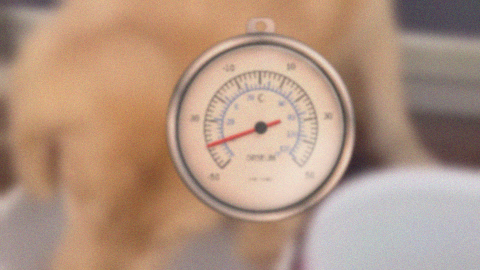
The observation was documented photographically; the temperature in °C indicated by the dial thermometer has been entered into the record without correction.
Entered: -40 °C
